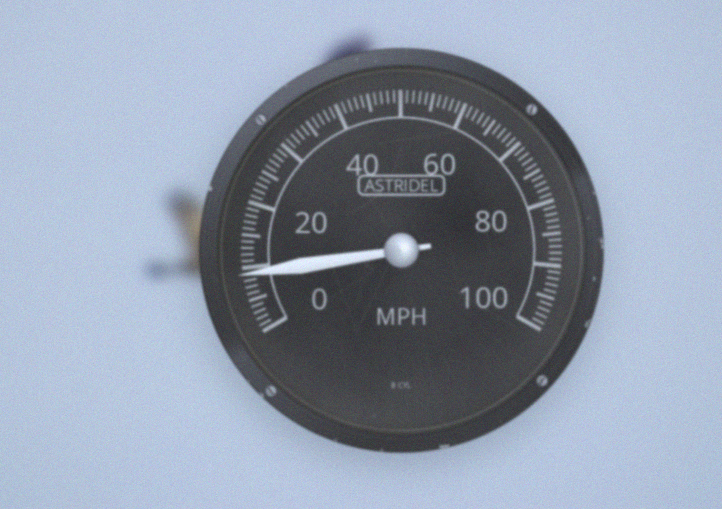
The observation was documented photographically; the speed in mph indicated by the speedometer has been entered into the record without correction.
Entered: 9 mph
